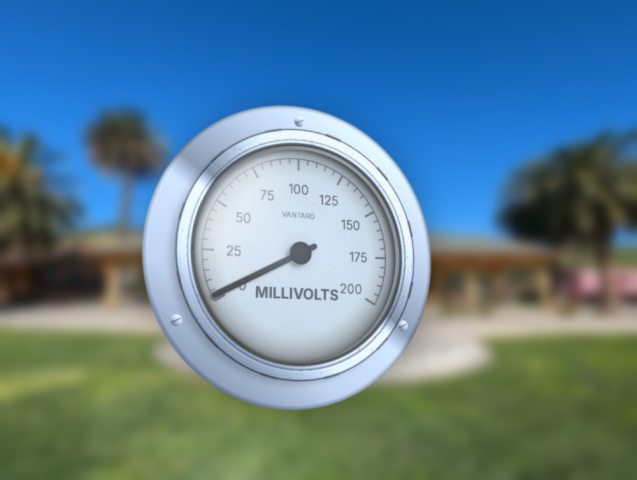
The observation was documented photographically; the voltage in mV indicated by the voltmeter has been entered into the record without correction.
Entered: 2.5 mV
